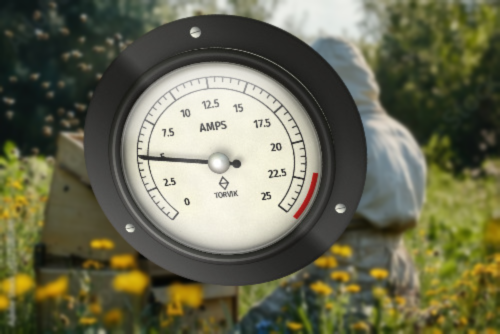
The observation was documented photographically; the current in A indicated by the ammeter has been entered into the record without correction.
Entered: 5 A
